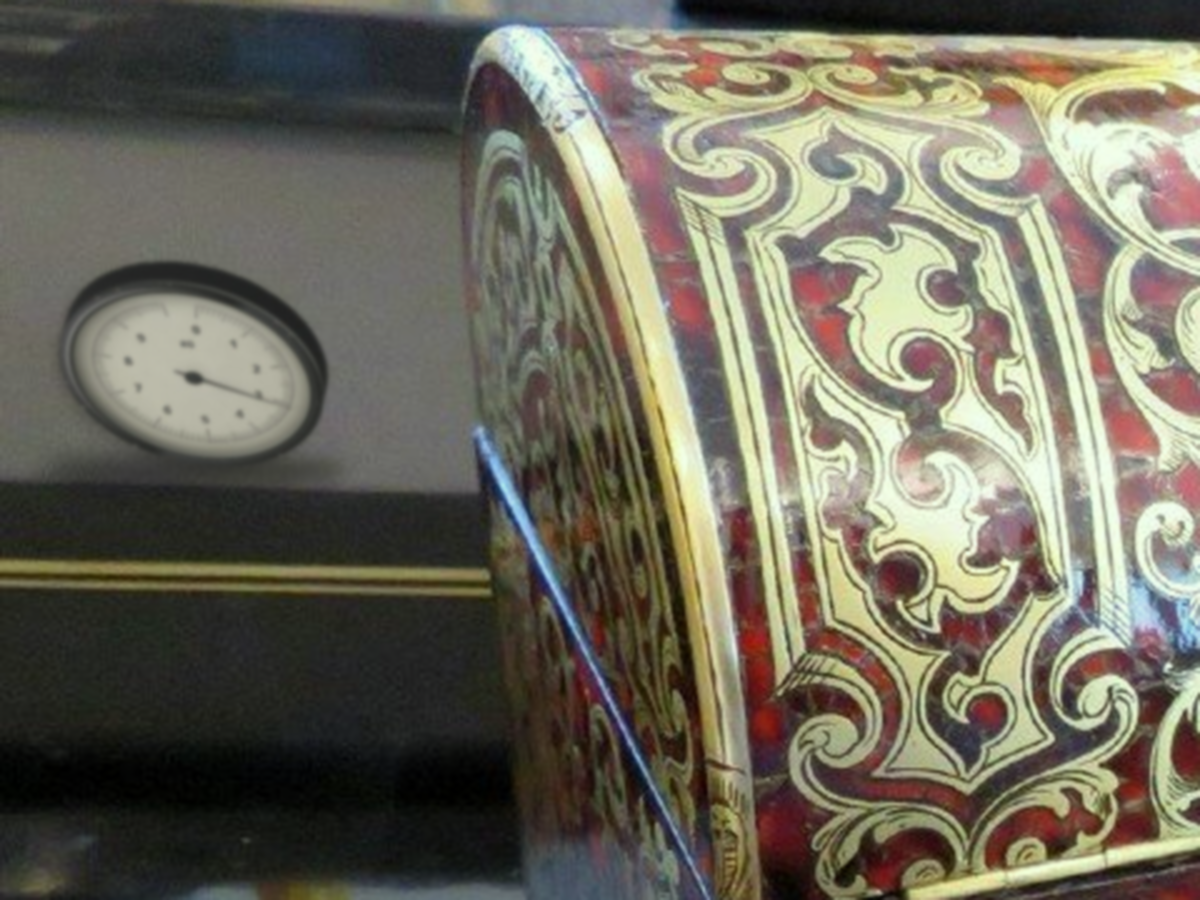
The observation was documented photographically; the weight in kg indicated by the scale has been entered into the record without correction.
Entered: 3 kg
